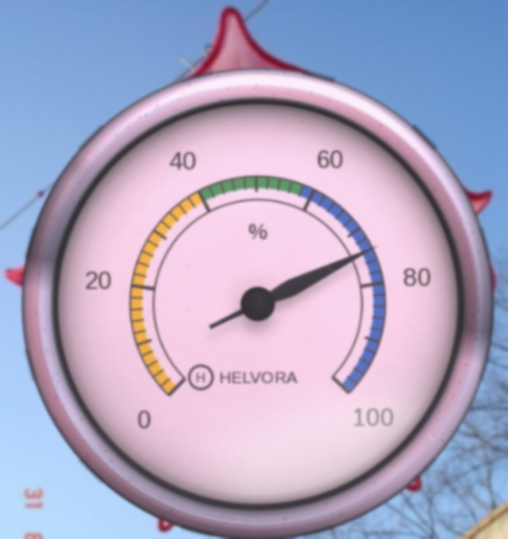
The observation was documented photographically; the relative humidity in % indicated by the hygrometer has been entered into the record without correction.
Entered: 74 %
